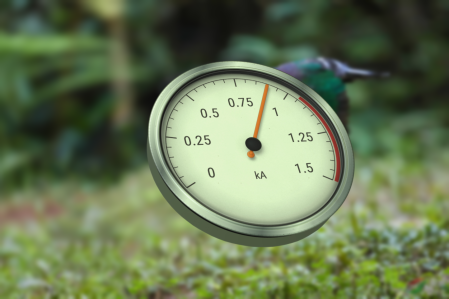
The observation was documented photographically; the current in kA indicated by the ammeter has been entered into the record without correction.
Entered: 0.9 kA
